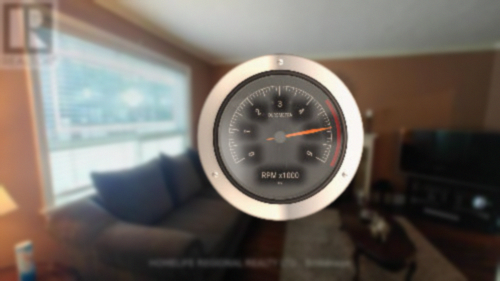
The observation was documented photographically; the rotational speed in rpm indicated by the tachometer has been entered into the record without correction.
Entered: 5000 rpm
